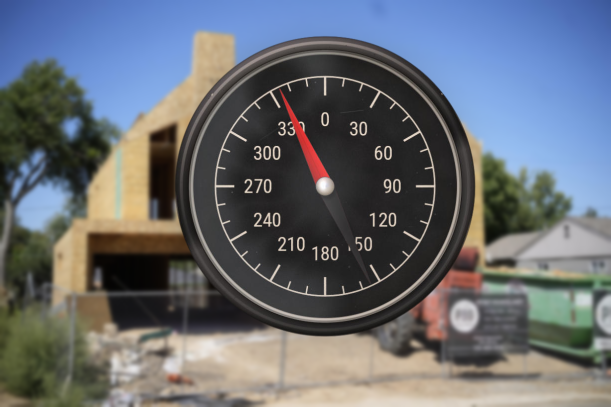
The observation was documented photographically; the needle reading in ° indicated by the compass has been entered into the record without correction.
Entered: 335 °
